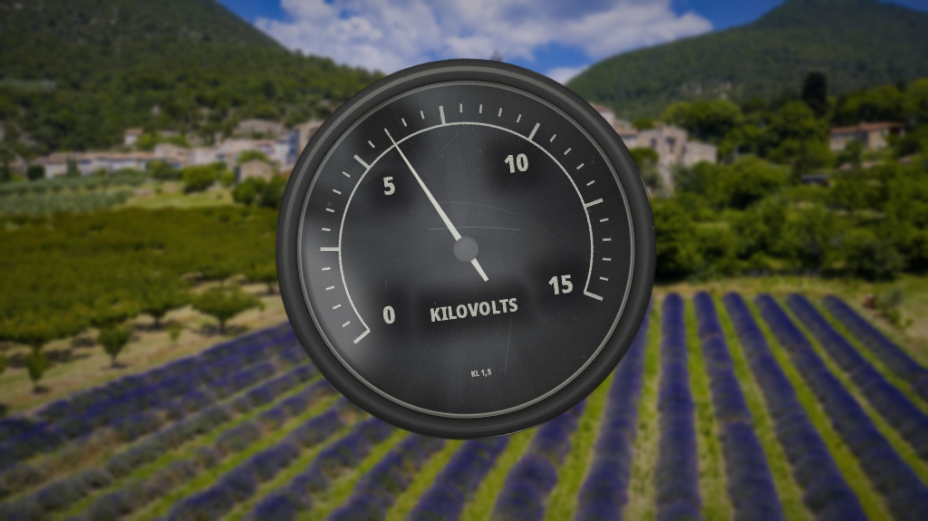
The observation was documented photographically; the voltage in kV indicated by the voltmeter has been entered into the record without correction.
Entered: 6 kV
